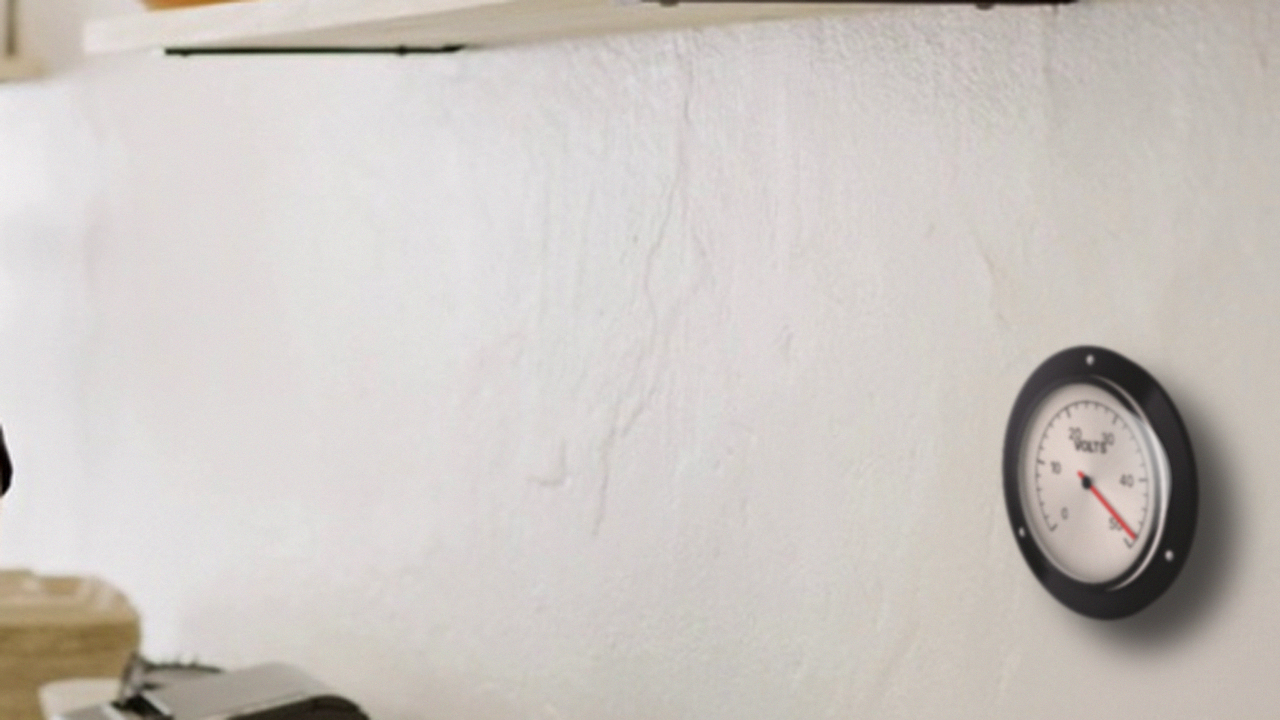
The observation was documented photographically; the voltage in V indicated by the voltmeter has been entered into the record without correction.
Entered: 48 V
